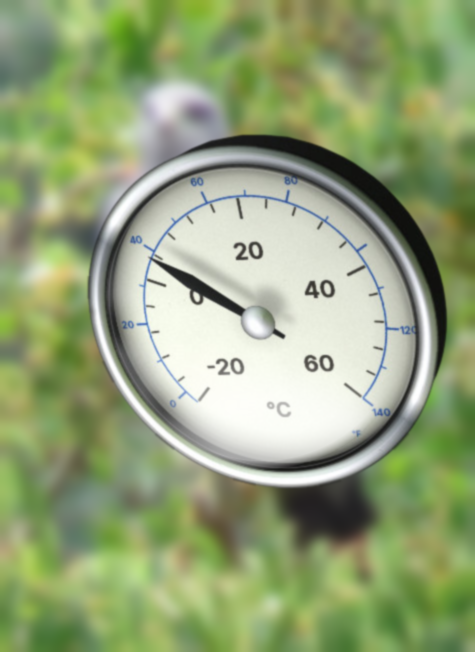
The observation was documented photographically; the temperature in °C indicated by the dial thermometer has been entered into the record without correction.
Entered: 4 °C
